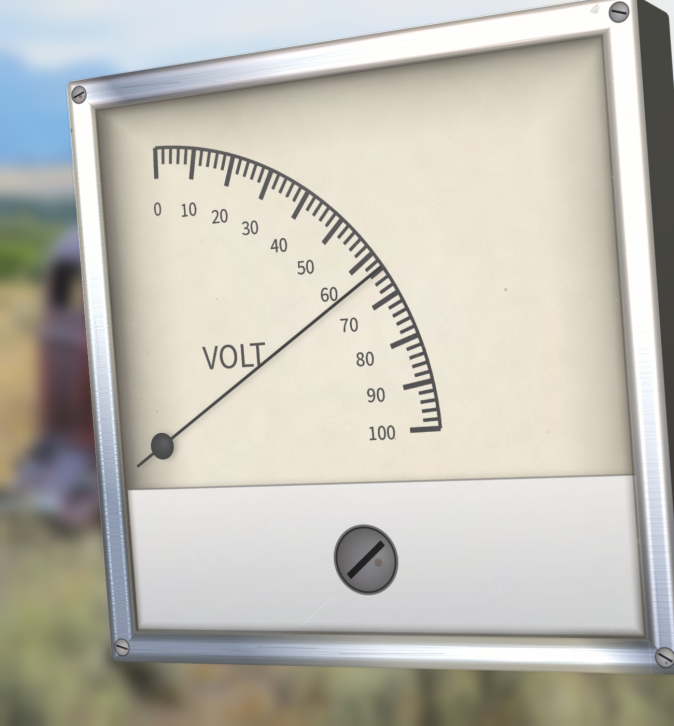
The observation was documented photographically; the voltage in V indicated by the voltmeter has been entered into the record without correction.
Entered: 64 V
